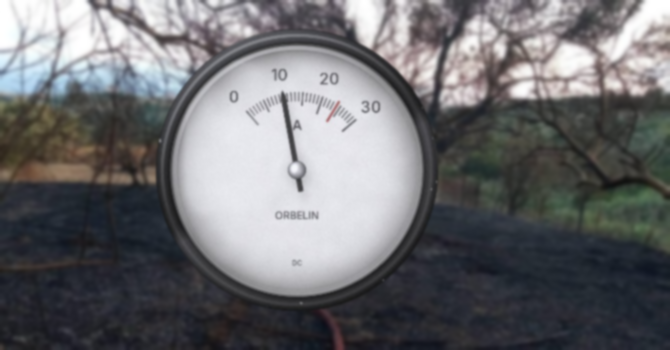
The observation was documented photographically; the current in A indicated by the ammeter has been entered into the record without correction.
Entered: 10 A
